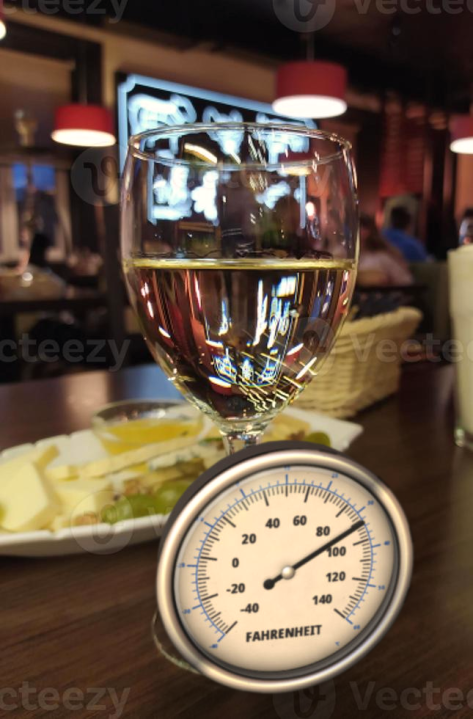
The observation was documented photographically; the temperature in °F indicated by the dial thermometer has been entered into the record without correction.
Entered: 90 °F
